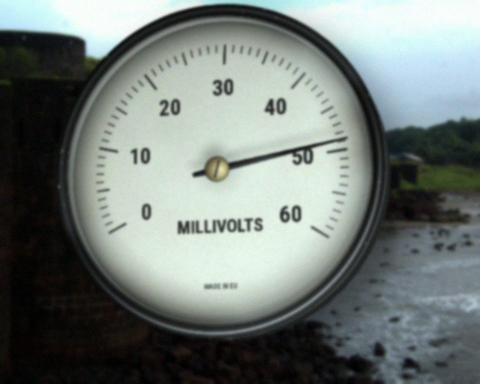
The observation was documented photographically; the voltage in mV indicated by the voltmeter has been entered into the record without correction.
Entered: 49 mV
